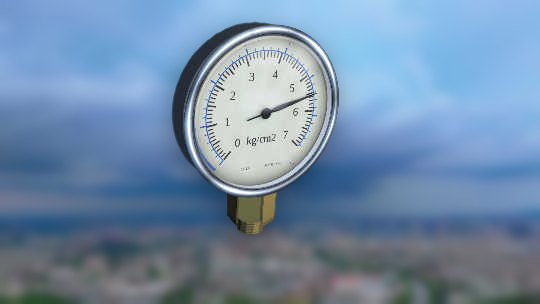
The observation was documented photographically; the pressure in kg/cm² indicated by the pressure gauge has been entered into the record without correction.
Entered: 5.5 kg/cm²
